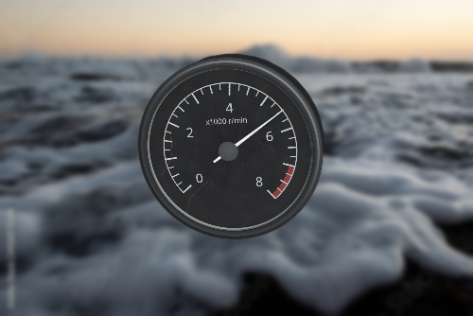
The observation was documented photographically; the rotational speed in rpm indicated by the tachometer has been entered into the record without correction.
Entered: 5500 rpm
